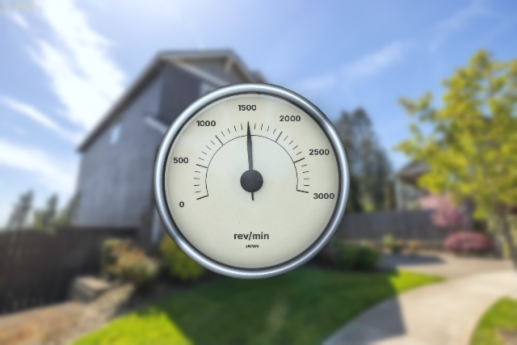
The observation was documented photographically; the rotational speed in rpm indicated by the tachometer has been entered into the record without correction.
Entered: 1500 rpm
